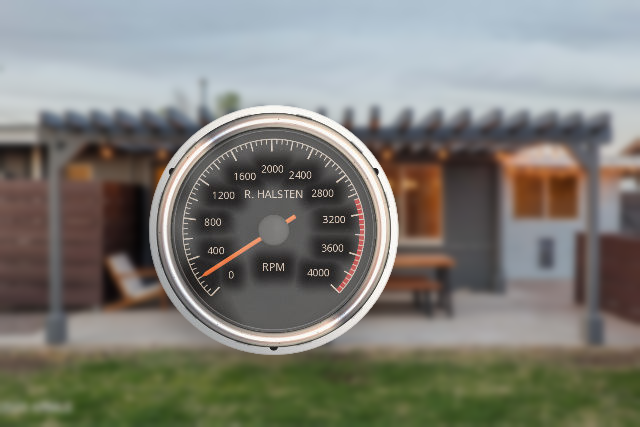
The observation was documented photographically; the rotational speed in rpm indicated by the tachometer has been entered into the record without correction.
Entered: 200 rpm
